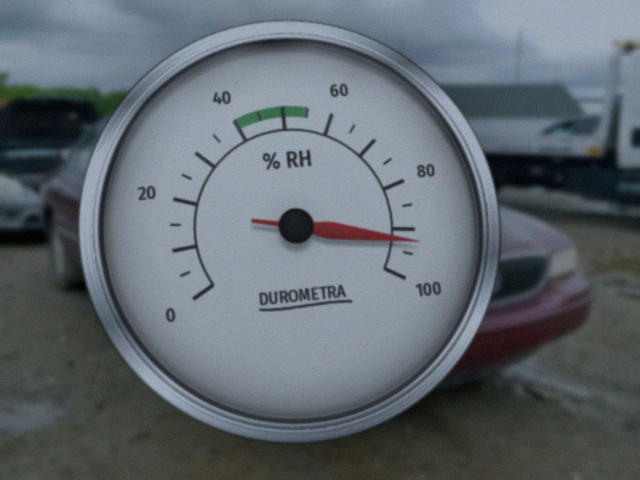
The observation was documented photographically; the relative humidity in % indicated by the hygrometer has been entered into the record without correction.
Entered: 92.5 %
